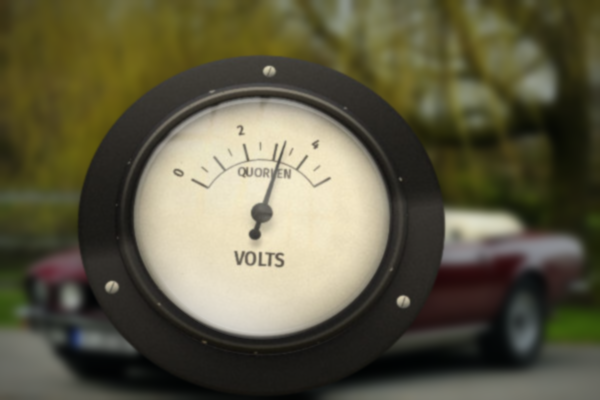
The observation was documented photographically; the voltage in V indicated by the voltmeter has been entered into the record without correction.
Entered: 3.25 V
